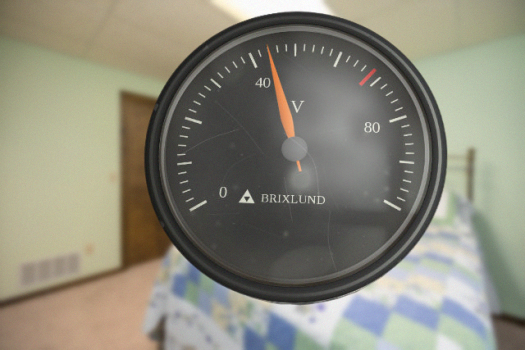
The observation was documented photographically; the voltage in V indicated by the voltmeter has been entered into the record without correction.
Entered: 44 V
